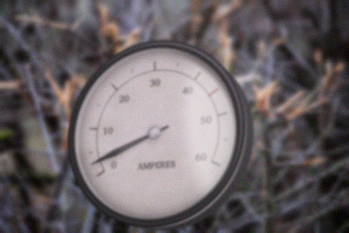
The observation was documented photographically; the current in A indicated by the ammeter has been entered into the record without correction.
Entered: 2.5 A
